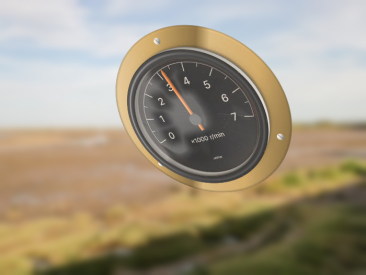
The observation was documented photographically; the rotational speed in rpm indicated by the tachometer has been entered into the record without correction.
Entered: 3250 rpm
